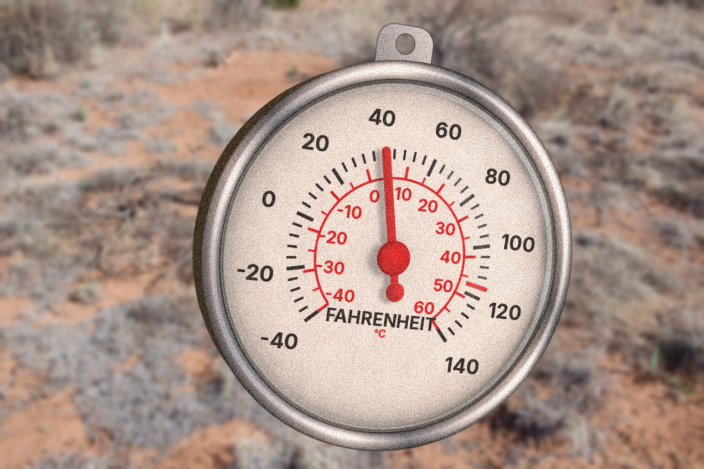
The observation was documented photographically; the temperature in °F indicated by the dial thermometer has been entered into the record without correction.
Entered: 40 °F
